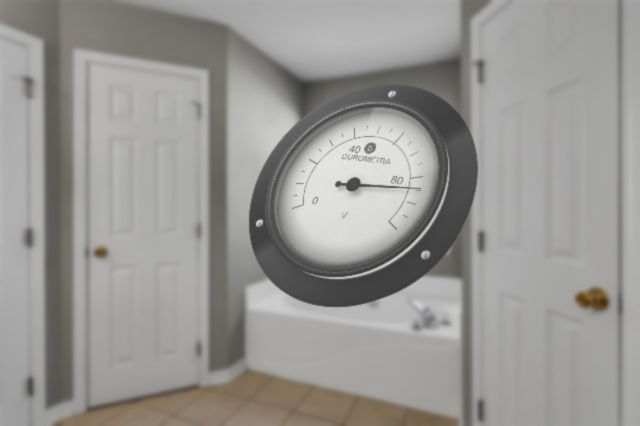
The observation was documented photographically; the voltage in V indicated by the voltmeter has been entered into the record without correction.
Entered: 85 V
